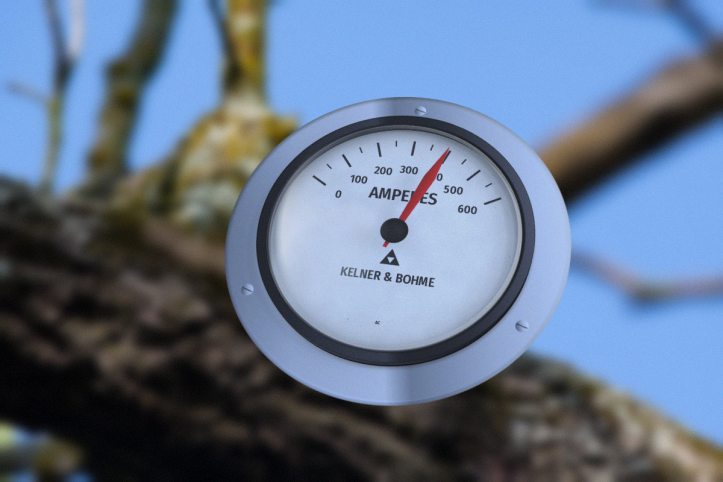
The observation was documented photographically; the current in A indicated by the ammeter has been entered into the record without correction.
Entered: 400 A
